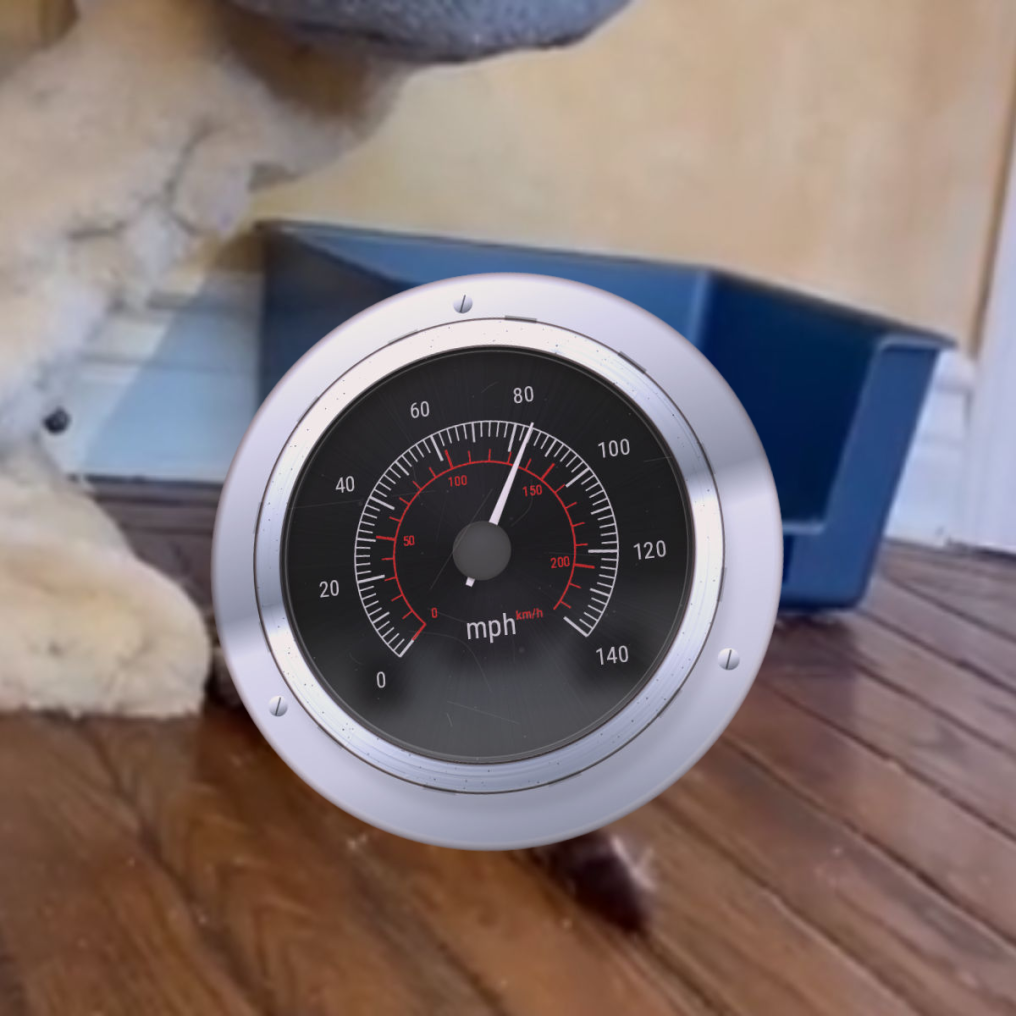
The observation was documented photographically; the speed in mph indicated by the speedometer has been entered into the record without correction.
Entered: 84 mph
